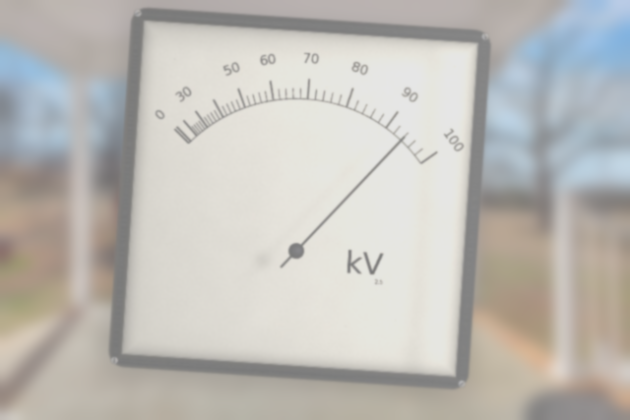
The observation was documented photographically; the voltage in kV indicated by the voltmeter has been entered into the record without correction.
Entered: 94 kV
